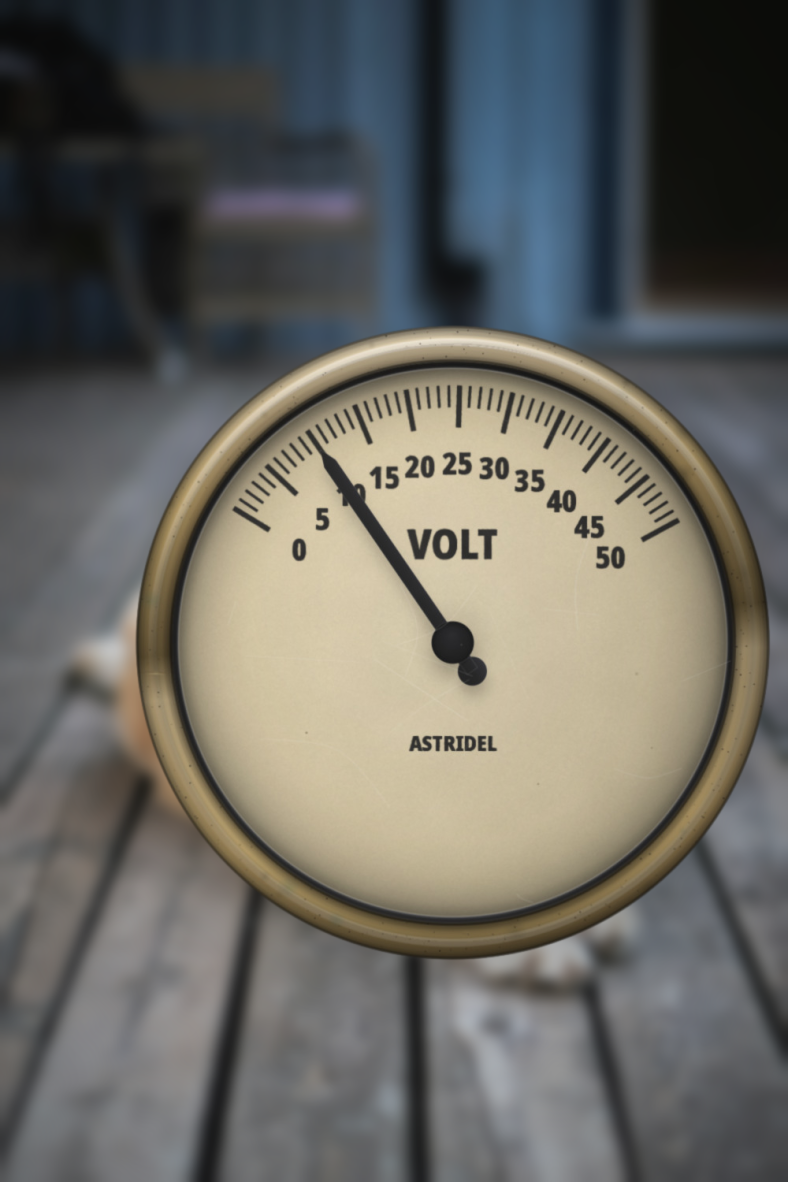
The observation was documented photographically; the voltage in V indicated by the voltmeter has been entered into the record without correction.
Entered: 10 V
